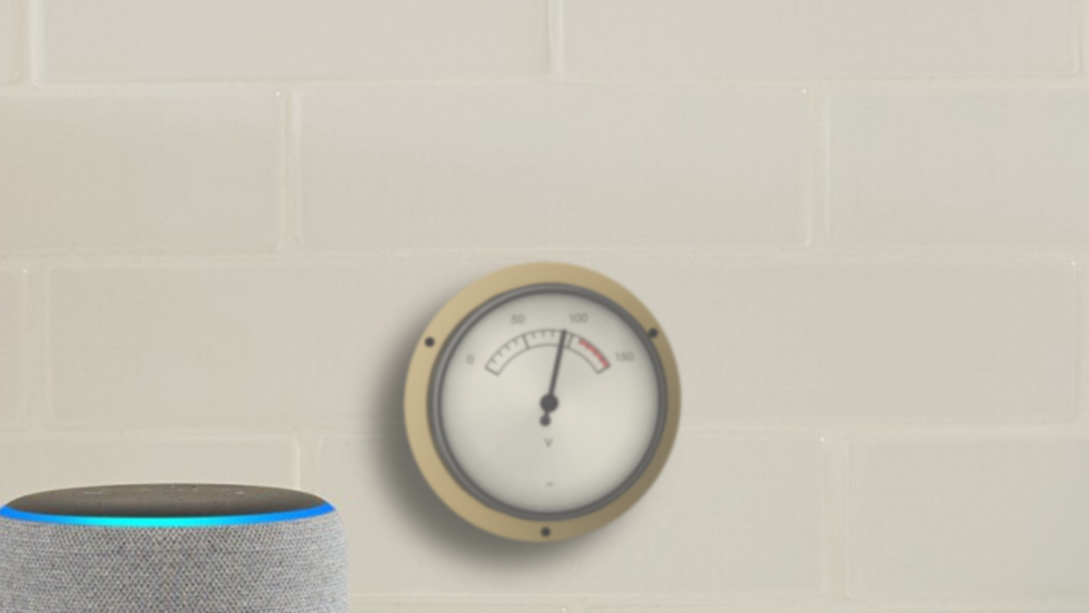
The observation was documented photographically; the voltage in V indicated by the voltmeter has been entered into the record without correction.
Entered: 90 V
